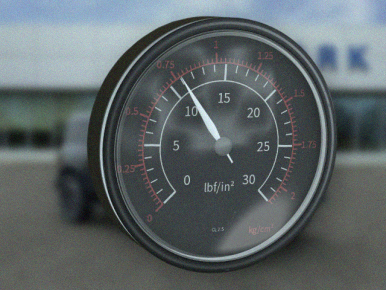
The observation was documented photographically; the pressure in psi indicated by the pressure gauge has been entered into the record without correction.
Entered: 11 psi
